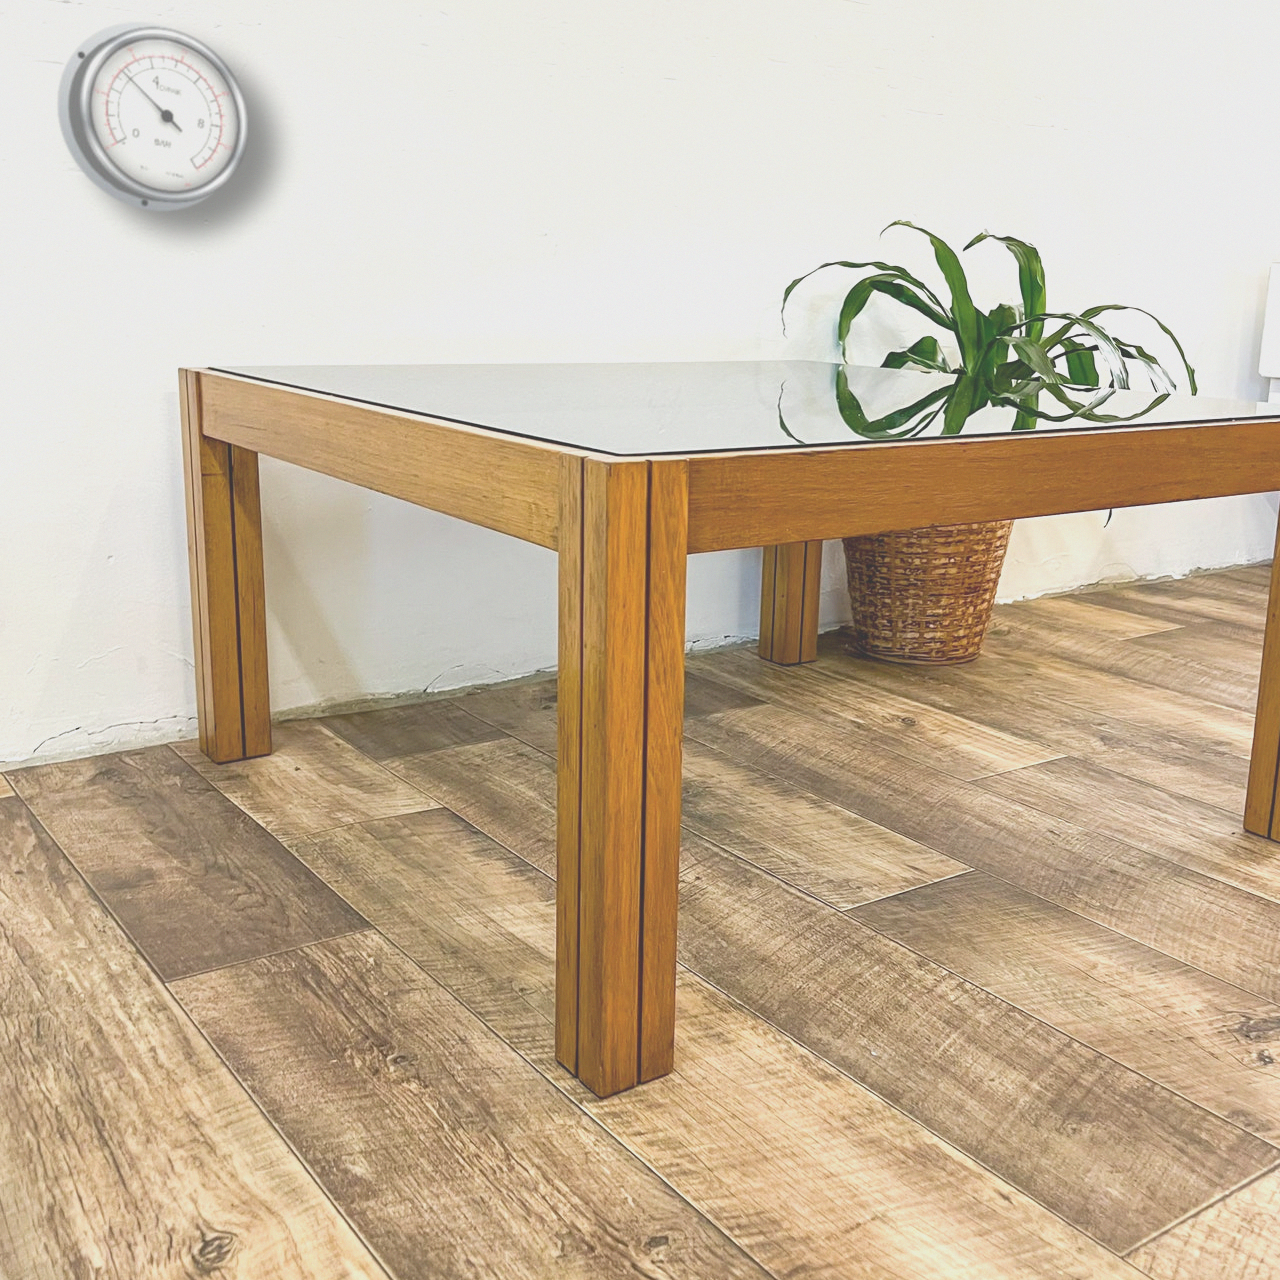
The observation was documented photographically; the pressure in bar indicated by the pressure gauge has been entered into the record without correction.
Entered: 2.75 bar
